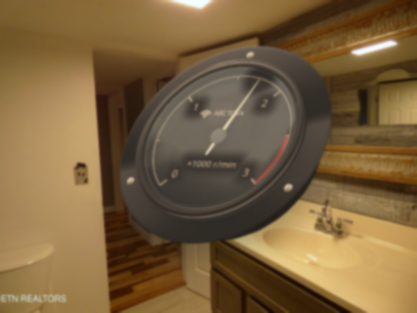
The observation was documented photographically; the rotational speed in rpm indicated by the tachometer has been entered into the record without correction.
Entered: 1750 rpm
